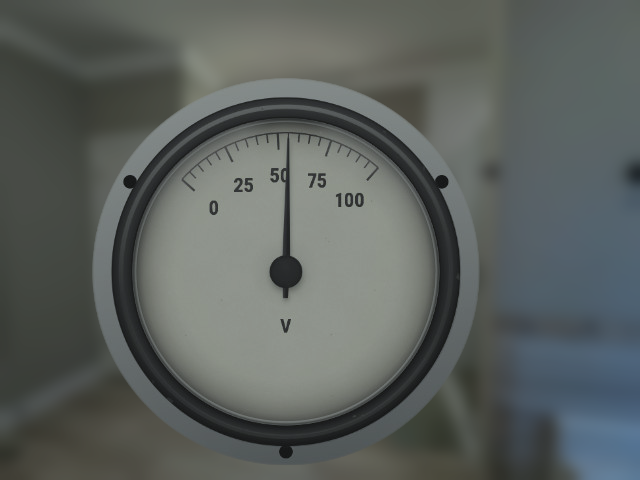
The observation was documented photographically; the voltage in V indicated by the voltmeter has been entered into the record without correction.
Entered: 55 V
